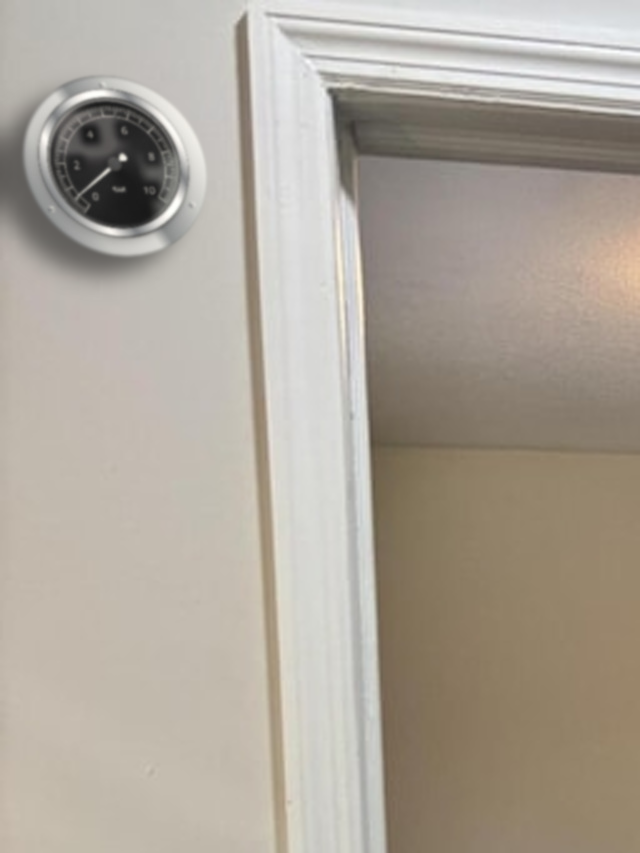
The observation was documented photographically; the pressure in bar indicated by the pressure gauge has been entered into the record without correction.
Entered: 0.5 bar
